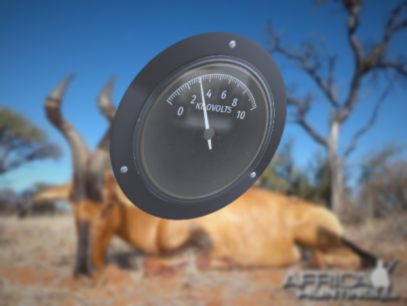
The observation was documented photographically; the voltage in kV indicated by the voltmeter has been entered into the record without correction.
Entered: 3 kV
